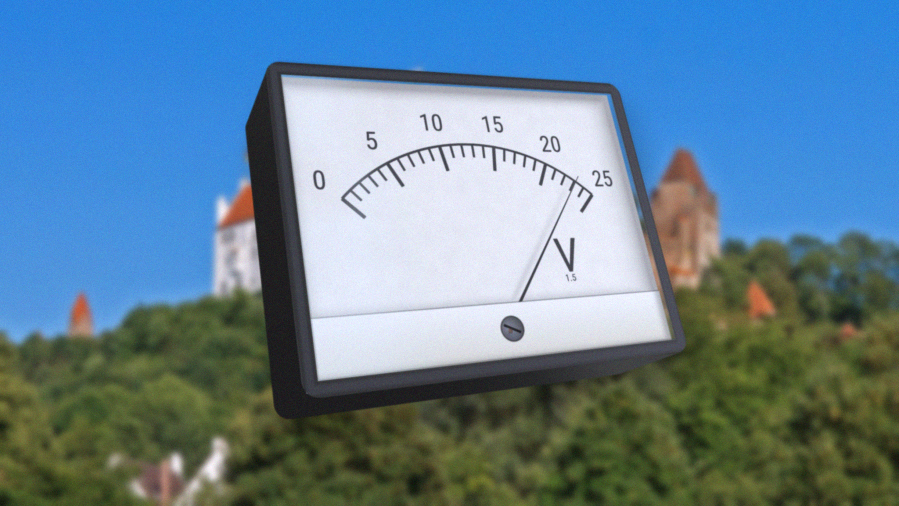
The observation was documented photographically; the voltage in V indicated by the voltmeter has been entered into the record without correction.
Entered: 23 V
